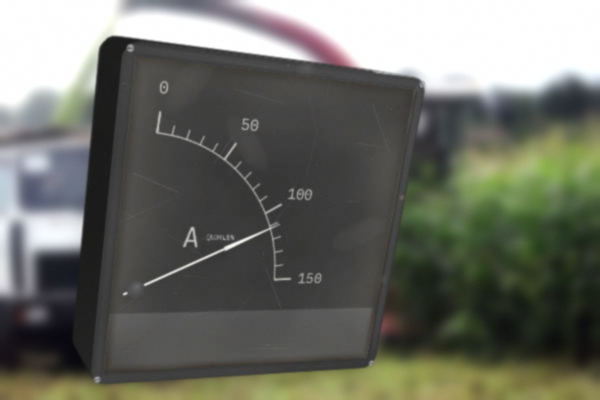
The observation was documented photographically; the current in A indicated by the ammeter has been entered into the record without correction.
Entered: 110 A
